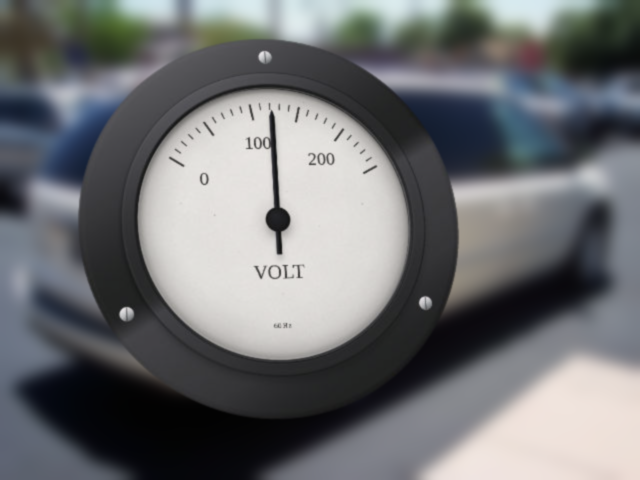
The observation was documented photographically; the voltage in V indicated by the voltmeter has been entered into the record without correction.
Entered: 120 V
